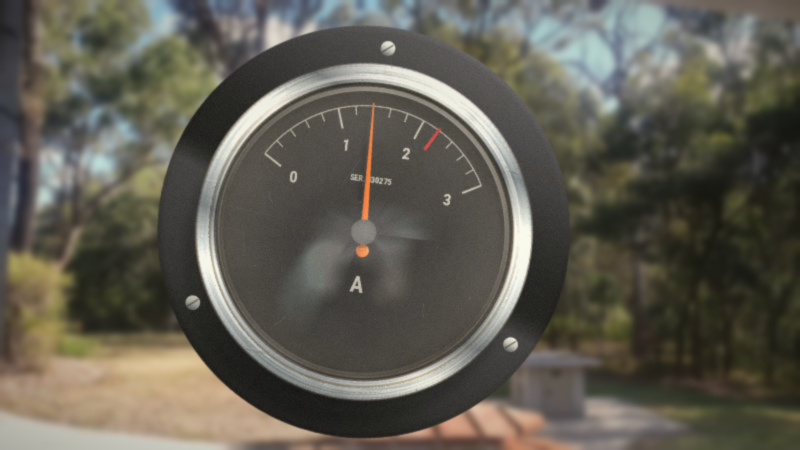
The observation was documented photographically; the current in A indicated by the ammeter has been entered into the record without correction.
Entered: 1.4 A
